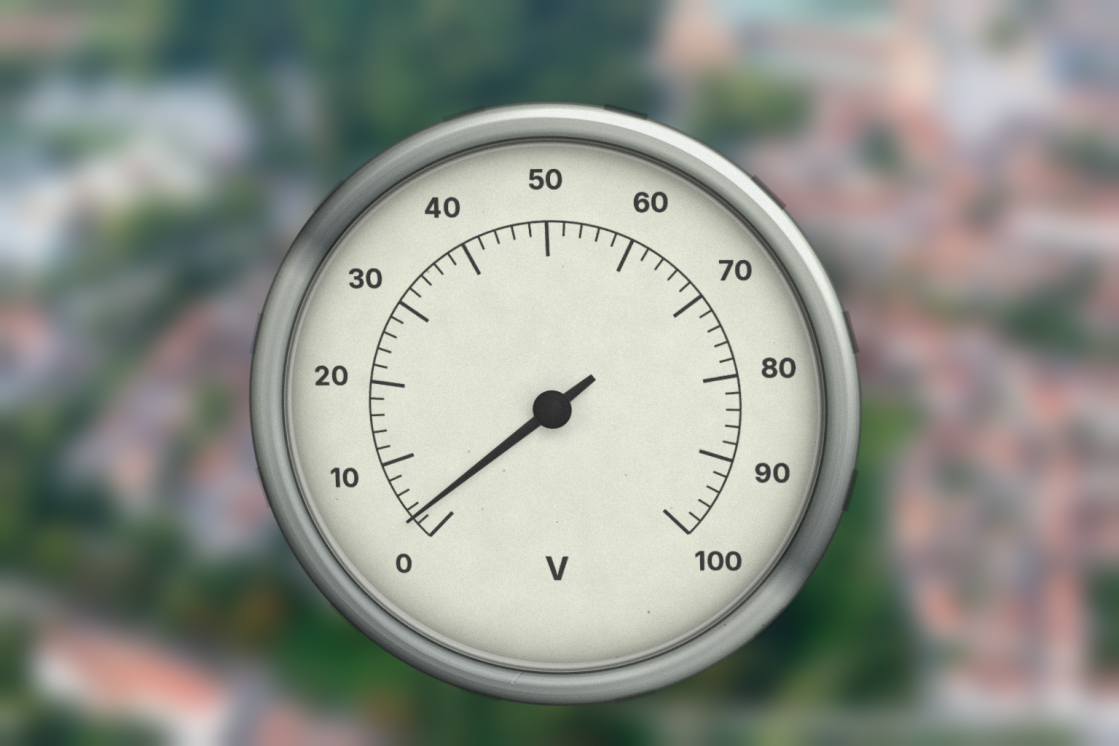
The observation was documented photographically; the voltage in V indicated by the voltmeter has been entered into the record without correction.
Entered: 3 V
